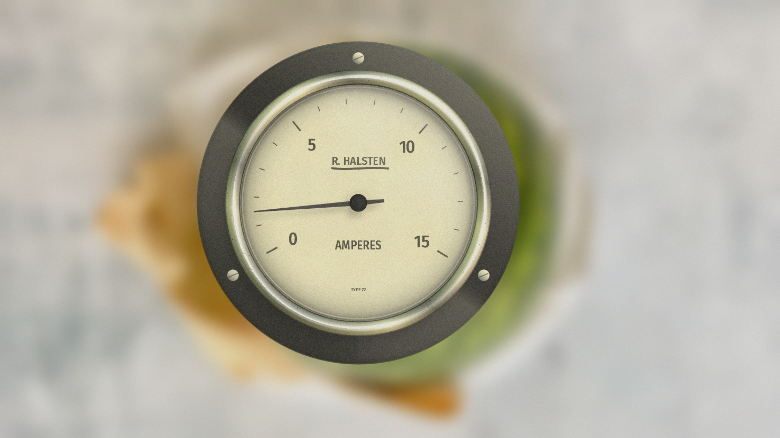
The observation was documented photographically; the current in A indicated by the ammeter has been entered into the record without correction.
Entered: 1.5 A
